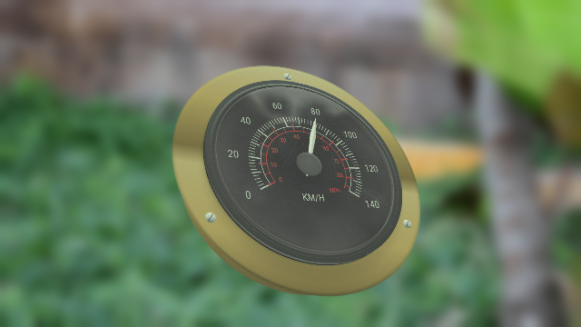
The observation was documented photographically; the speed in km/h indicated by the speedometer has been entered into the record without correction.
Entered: 80 km/h
